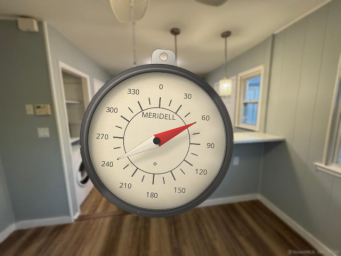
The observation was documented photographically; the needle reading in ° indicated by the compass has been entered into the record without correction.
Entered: 60 °
